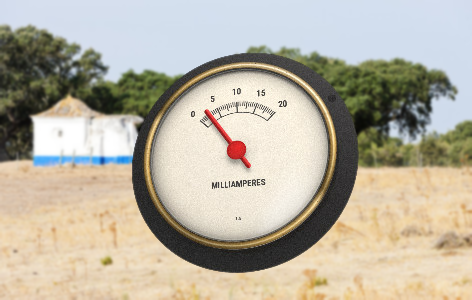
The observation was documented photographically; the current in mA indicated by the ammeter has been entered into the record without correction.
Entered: 2.5 mA
